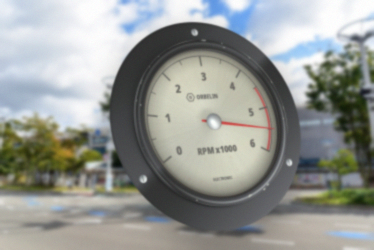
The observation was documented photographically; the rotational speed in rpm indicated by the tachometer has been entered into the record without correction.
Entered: 5500 rpm
